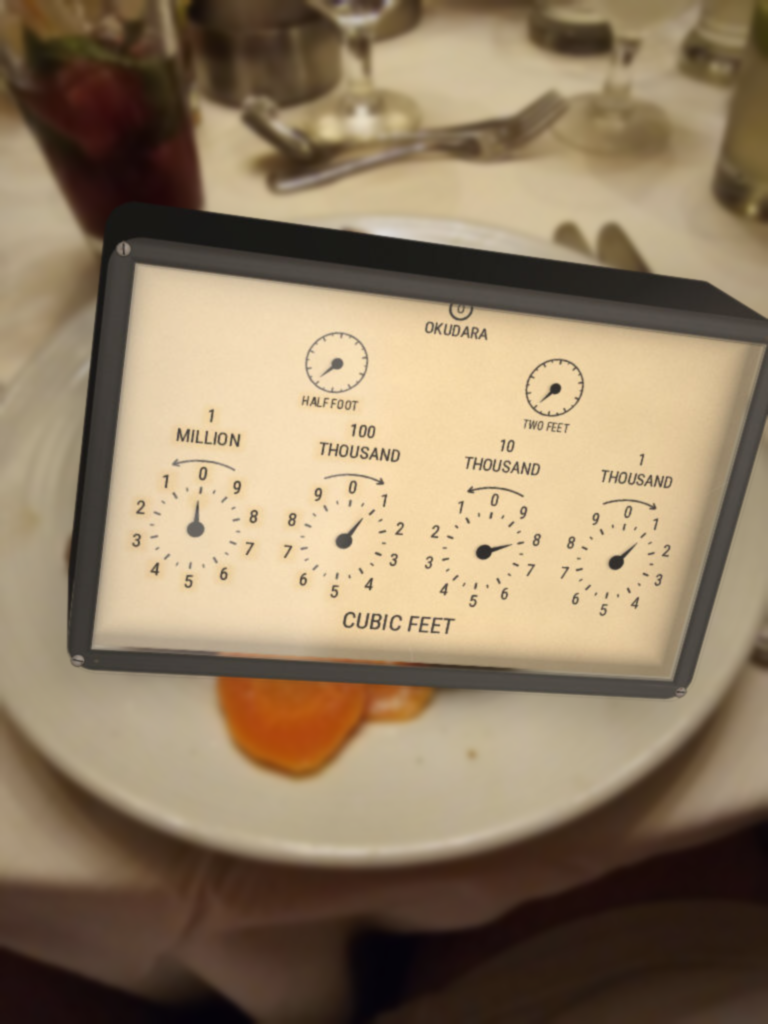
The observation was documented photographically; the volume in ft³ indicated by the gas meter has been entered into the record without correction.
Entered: 8100 ft³
